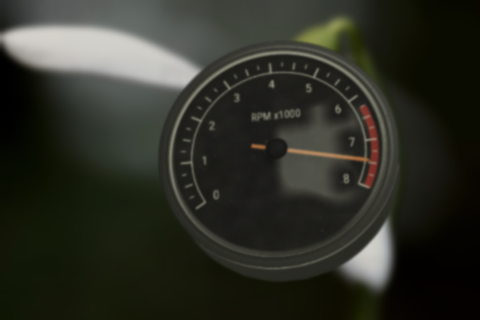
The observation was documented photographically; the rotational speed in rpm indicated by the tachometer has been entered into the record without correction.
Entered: 7500 rpm
